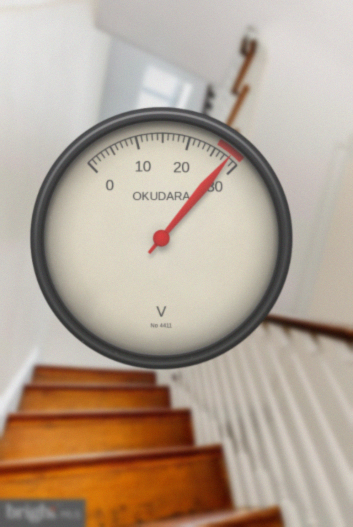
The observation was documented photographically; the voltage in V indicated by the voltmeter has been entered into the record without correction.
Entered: 28 V
